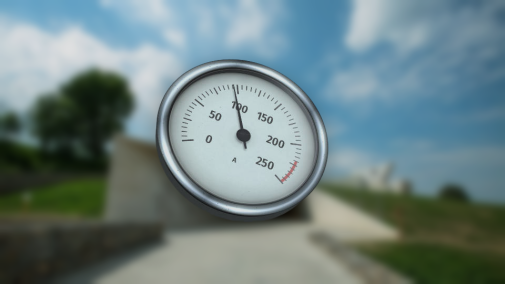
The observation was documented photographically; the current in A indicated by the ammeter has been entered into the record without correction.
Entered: 95 A
